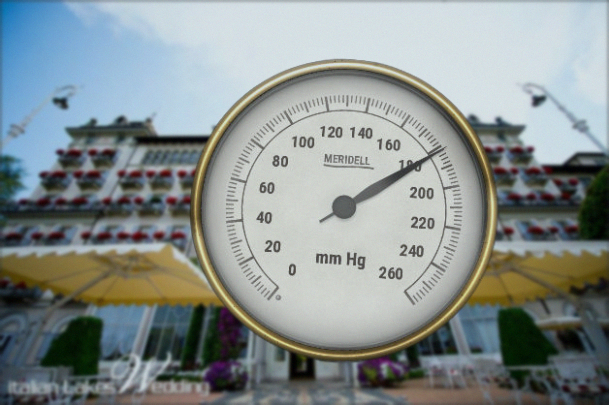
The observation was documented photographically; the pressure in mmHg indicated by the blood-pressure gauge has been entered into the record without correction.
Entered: 182 mmHg
